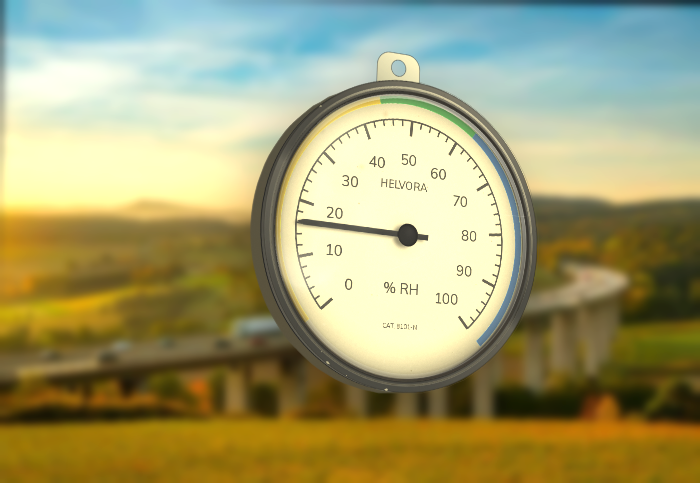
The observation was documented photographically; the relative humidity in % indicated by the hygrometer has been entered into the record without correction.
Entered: 16 %
